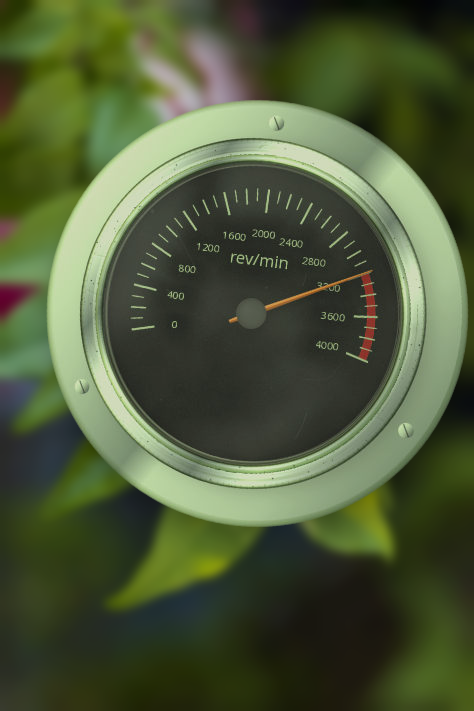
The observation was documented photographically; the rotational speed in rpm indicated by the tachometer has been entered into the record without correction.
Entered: 3200 rpm
